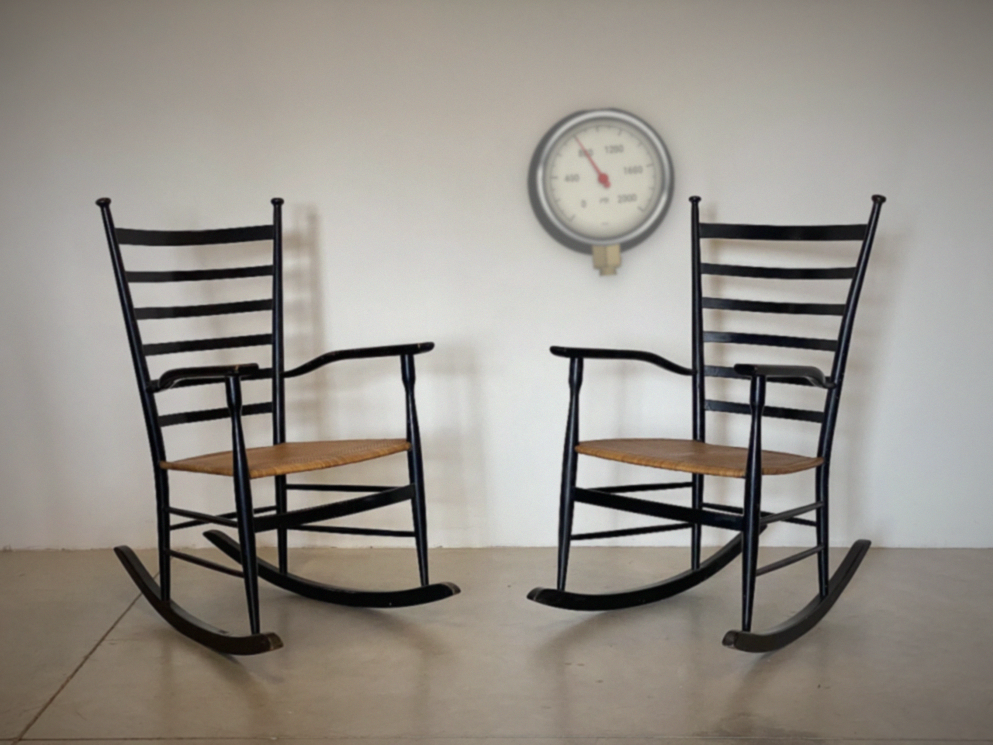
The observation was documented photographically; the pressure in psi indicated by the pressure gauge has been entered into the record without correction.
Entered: 800 psi
